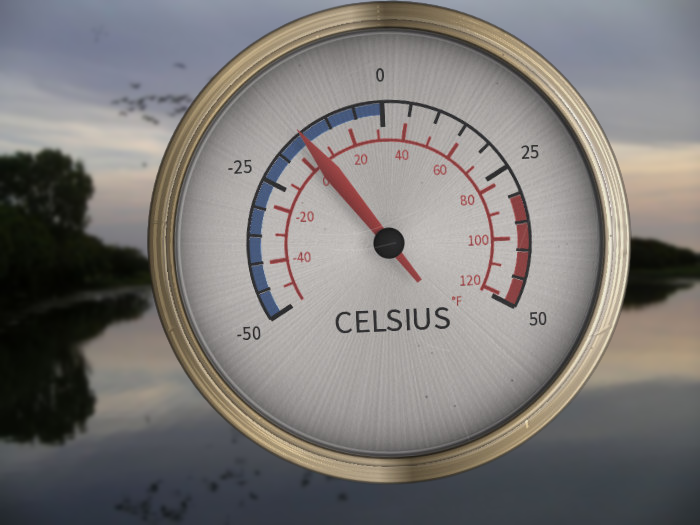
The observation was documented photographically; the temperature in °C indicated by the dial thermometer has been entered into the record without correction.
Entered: -15 °C
